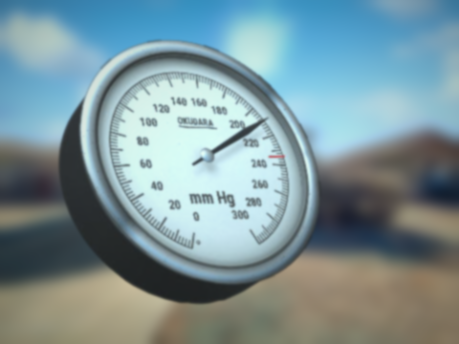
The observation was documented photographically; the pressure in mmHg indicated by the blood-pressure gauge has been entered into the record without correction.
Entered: 210 mmHg
